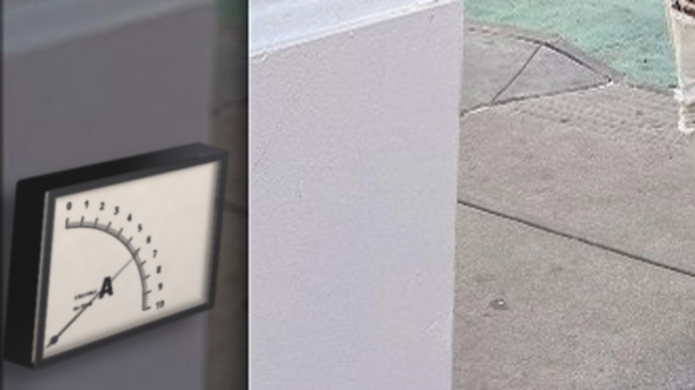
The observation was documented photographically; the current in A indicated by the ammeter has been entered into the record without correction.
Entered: 6 A
